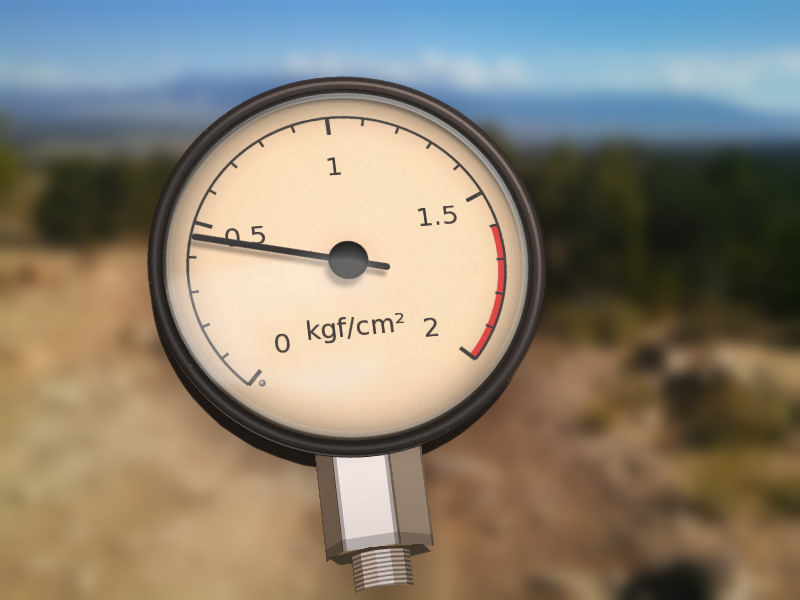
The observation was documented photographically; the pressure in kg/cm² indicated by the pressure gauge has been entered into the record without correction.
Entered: 0.45 kg/cm²
